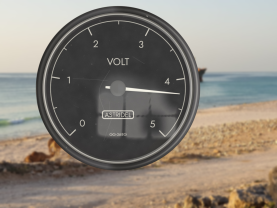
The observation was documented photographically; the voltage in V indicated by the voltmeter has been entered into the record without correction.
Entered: 4.25 V
